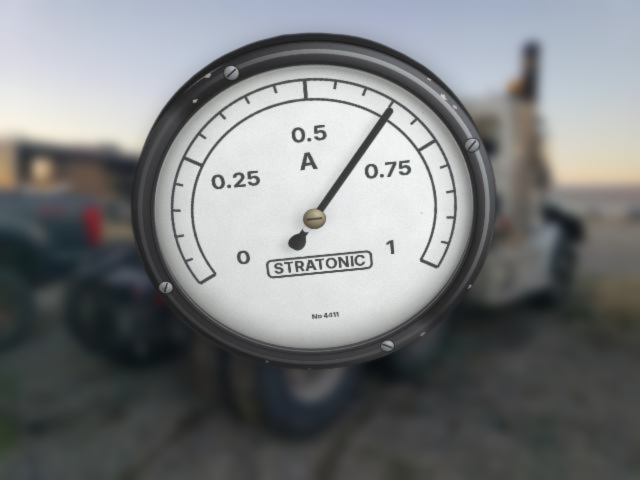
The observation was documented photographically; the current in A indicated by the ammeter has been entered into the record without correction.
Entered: 0.65 A
